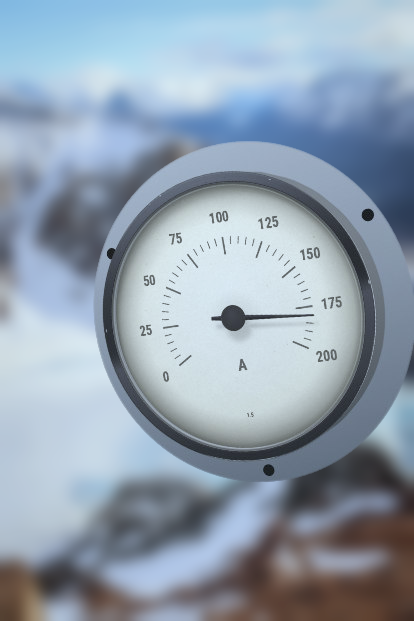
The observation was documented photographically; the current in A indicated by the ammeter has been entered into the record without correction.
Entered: 180 A
